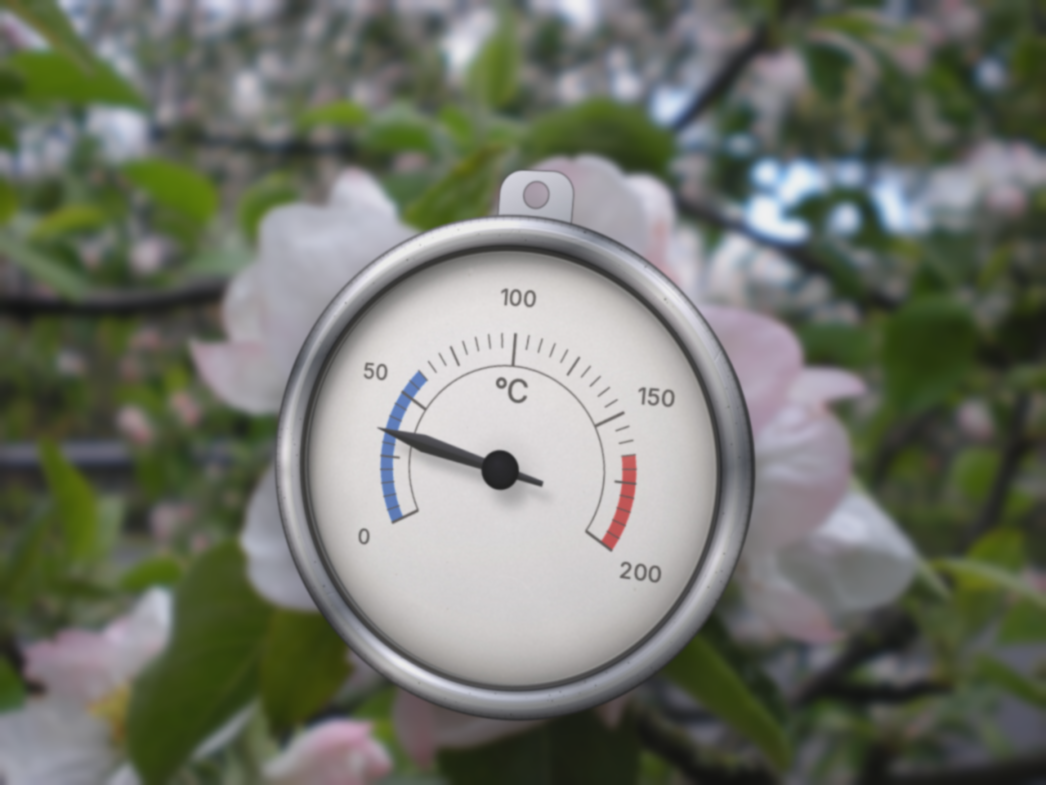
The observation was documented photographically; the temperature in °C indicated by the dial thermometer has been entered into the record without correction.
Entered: 35 °C
